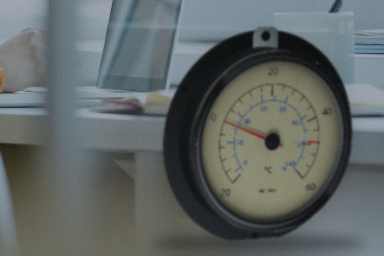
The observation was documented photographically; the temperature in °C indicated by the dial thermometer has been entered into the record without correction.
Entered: 0 °C
